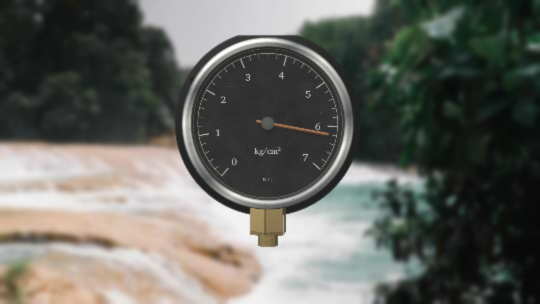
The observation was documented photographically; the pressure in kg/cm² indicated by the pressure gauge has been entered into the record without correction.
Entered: 6.2 kg/cm²
